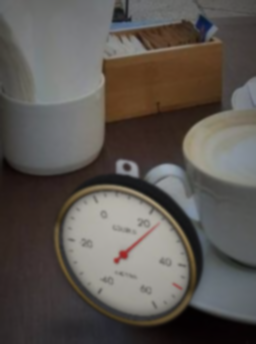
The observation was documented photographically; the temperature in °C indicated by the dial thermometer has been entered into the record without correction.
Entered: 24 °C
